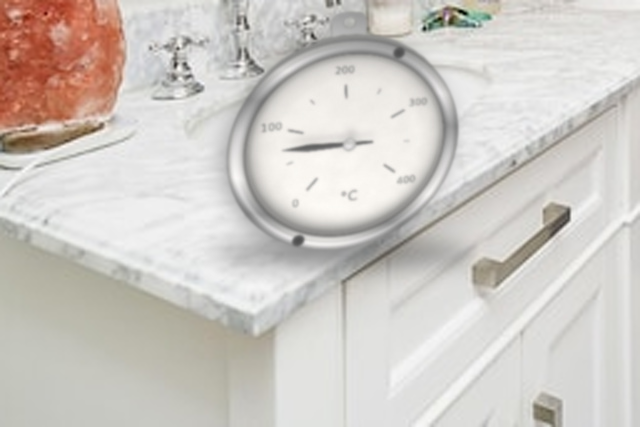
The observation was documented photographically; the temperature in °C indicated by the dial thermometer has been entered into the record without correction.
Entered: 75 °C
